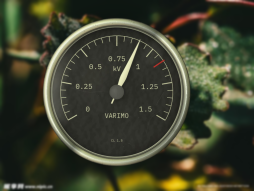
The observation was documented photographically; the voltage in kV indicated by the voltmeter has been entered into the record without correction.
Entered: 0.9 kV
